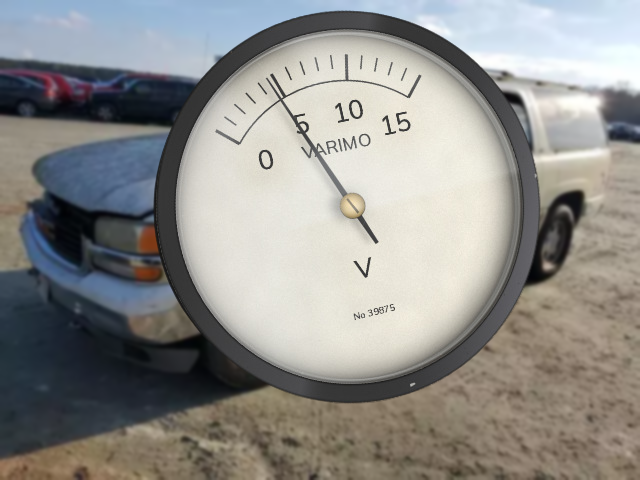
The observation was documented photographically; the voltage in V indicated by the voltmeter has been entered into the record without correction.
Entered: 4.5 V
